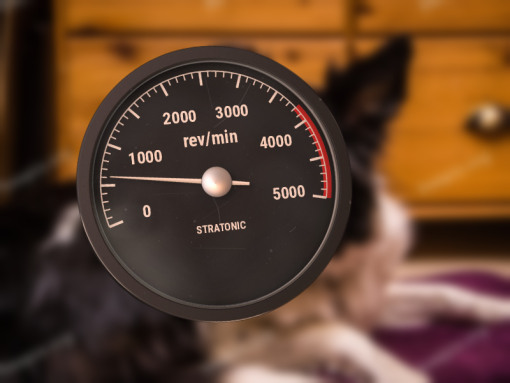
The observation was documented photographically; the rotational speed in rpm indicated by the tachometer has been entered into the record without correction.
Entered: 600 rpm
